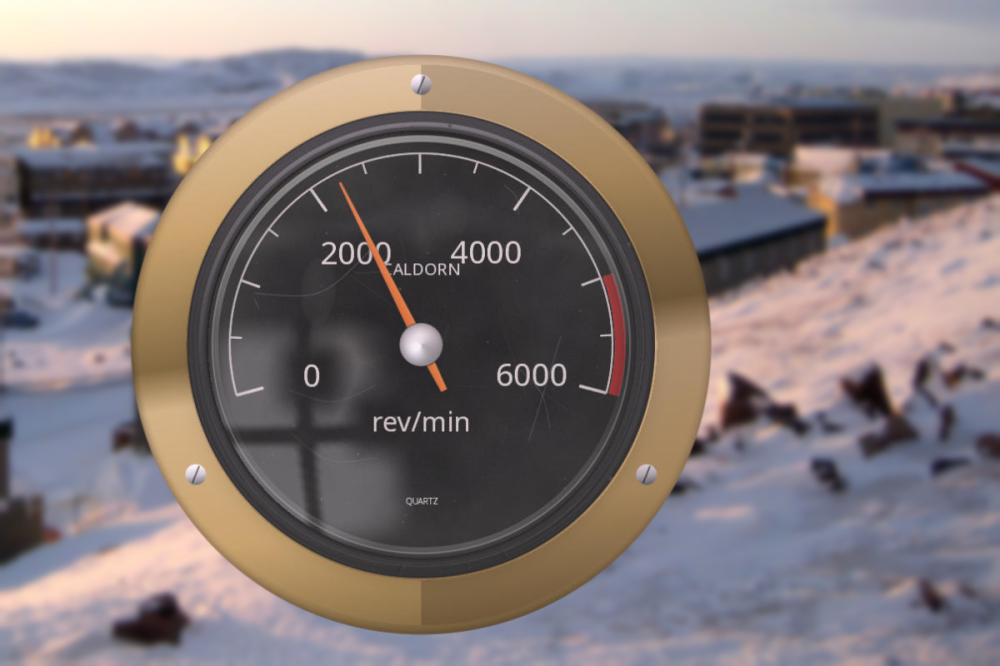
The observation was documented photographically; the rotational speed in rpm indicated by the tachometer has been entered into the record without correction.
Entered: 2250 rpm
